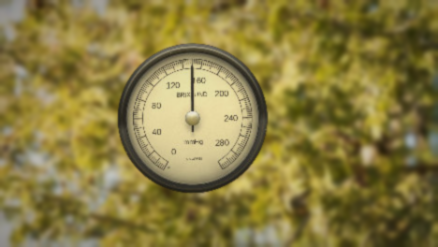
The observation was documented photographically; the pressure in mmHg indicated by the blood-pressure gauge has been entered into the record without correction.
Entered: 150 mmHg
